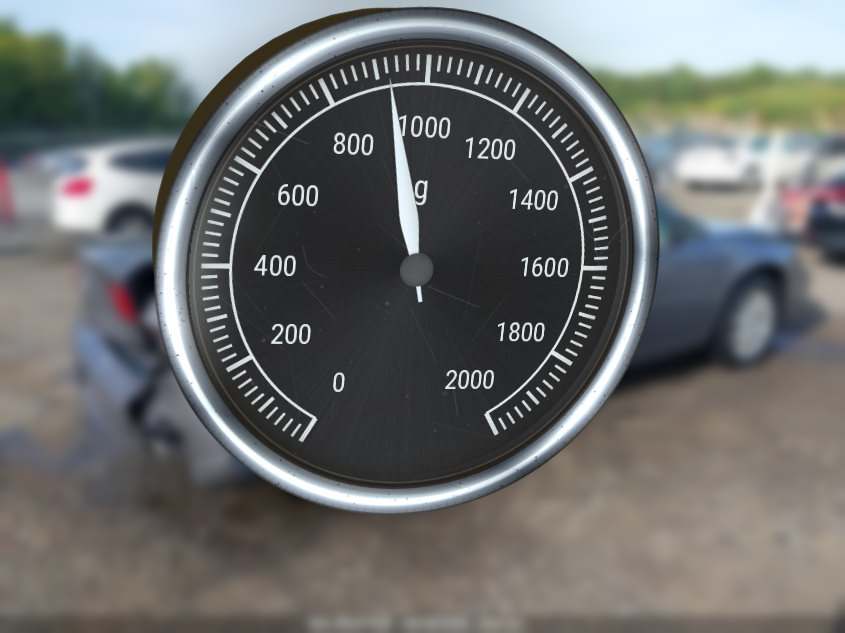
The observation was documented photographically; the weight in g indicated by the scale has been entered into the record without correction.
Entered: 920 g
